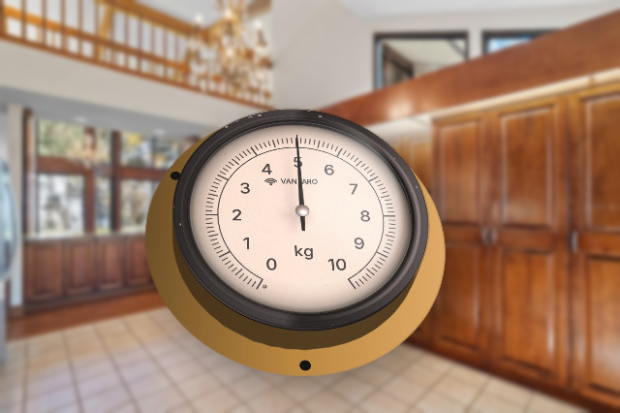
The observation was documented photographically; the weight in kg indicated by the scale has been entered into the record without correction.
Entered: 5 kg
